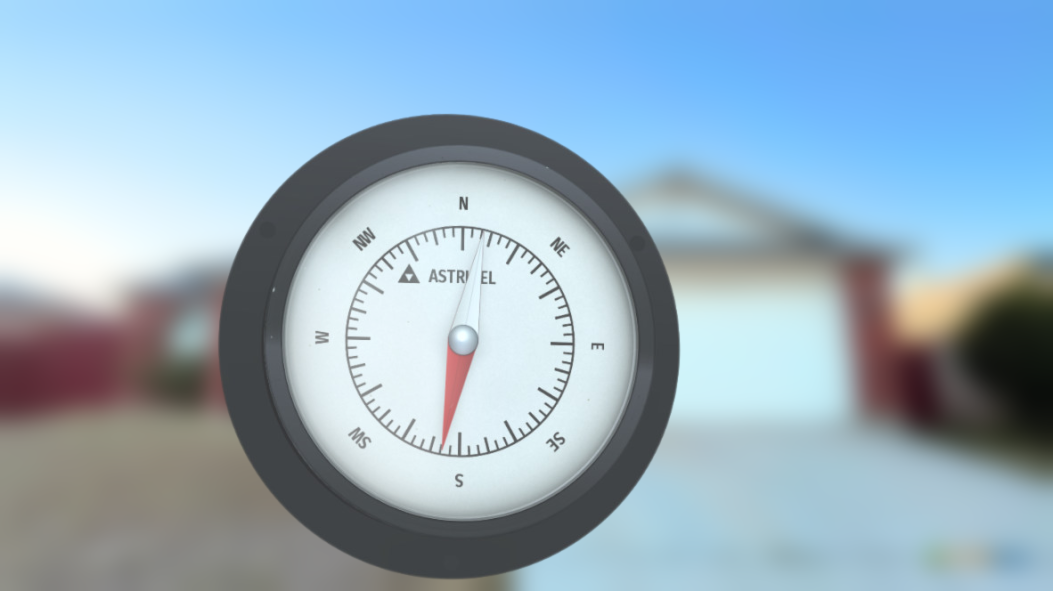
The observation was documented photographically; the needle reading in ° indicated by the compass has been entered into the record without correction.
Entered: 190 °
